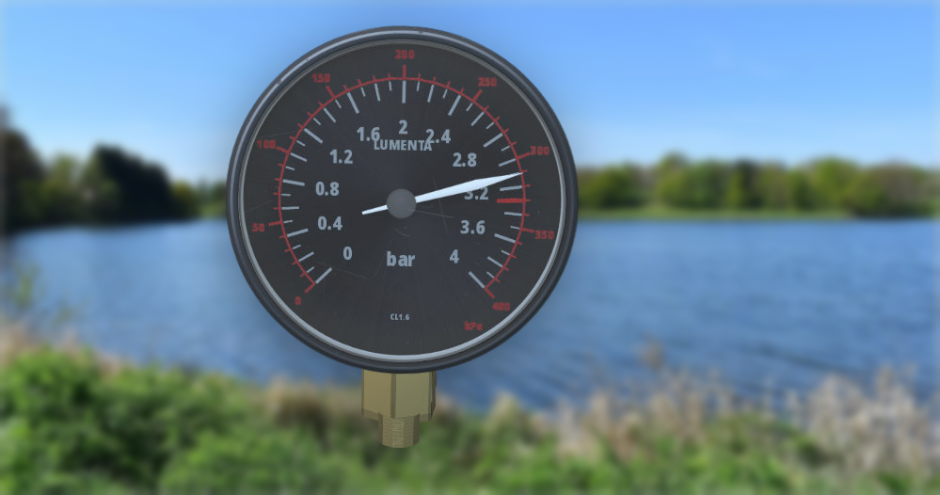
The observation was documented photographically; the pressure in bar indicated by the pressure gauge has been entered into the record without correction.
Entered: 3.1 bar
